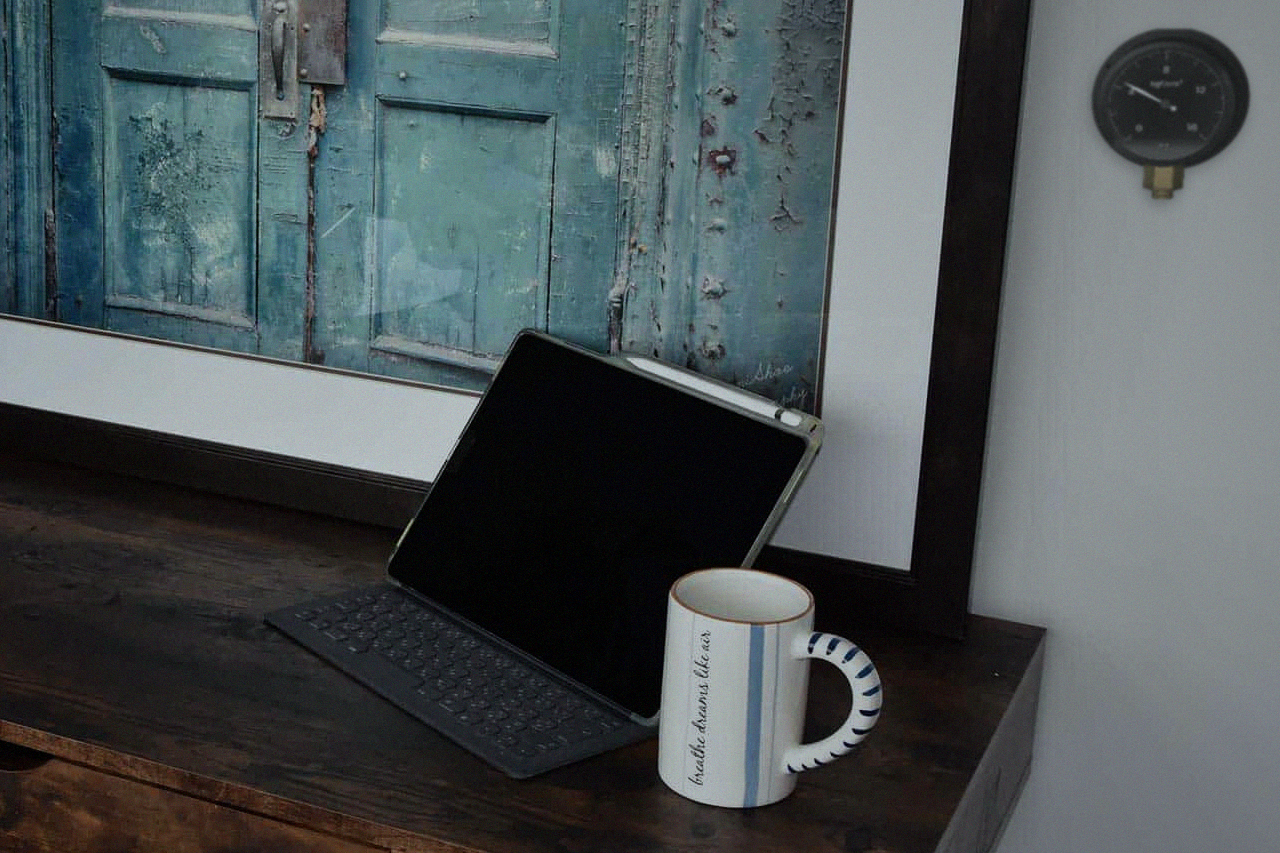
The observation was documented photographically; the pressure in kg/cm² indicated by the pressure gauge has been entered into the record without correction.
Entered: 4.5 kg/cm²
